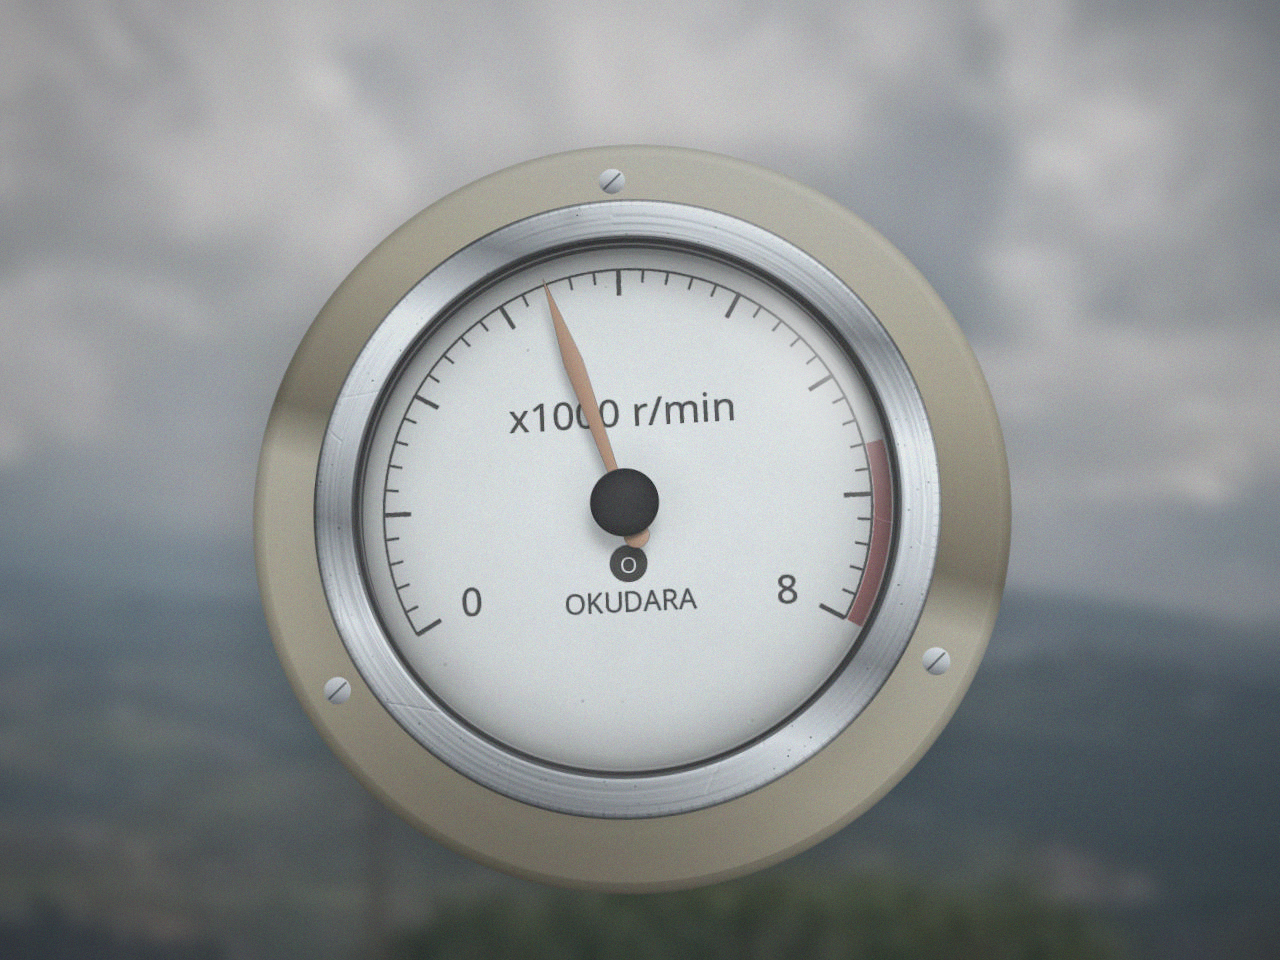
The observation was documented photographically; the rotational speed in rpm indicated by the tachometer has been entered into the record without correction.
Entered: 3400 rpm
